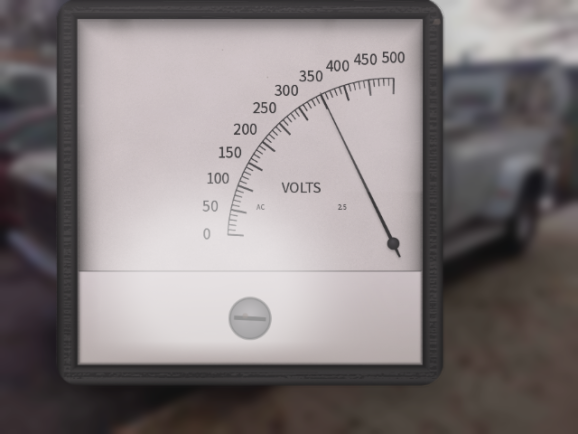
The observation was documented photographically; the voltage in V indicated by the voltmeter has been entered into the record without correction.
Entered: 350 V
